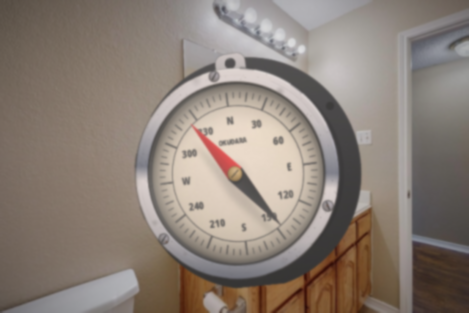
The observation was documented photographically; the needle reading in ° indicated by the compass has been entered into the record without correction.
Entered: 325 °
